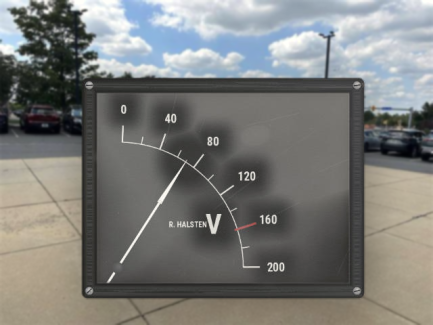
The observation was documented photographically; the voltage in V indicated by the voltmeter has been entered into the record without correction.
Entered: 70 V
